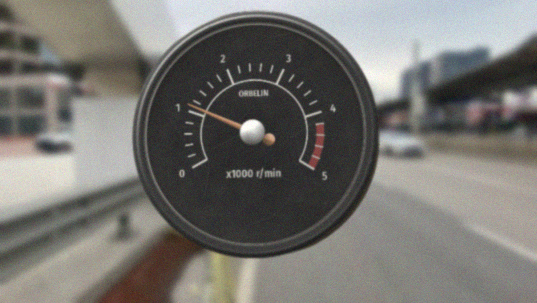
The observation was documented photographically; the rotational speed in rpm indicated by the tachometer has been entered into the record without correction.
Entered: 1100 rpm
